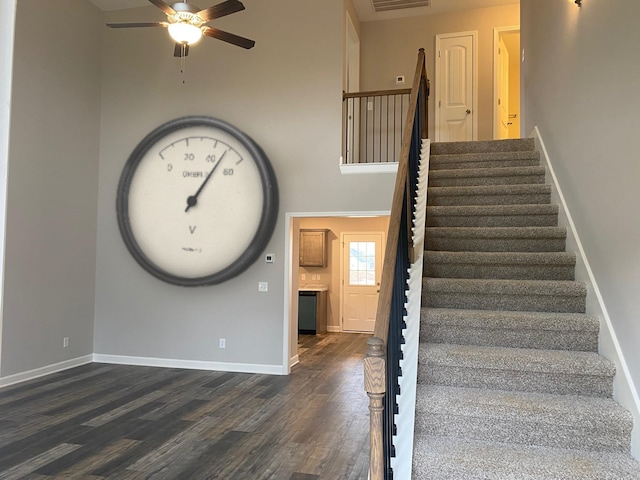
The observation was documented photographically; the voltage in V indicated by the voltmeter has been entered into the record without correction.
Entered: 50 V
